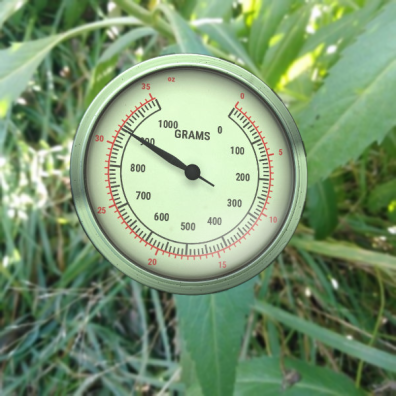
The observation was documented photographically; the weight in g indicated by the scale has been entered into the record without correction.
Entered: 890 g
